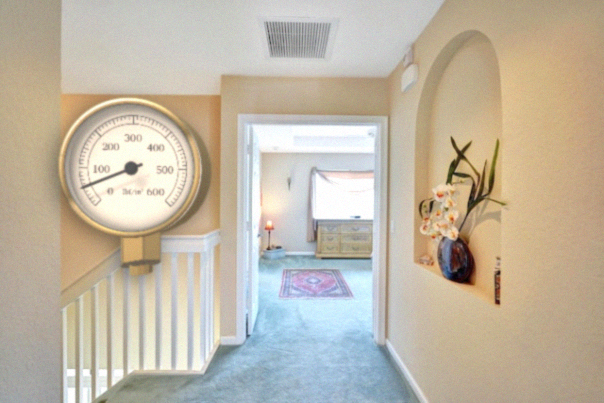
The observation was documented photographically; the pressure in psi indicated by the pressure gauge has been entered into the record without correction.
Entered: 50 psi
